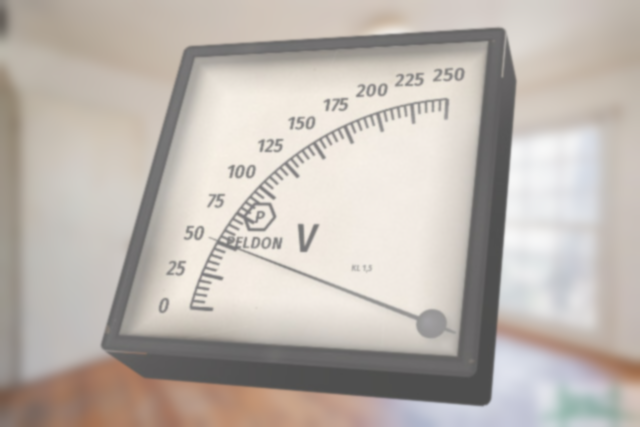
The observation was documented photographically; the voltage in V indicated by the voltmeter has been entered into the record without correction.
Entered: 50 V
